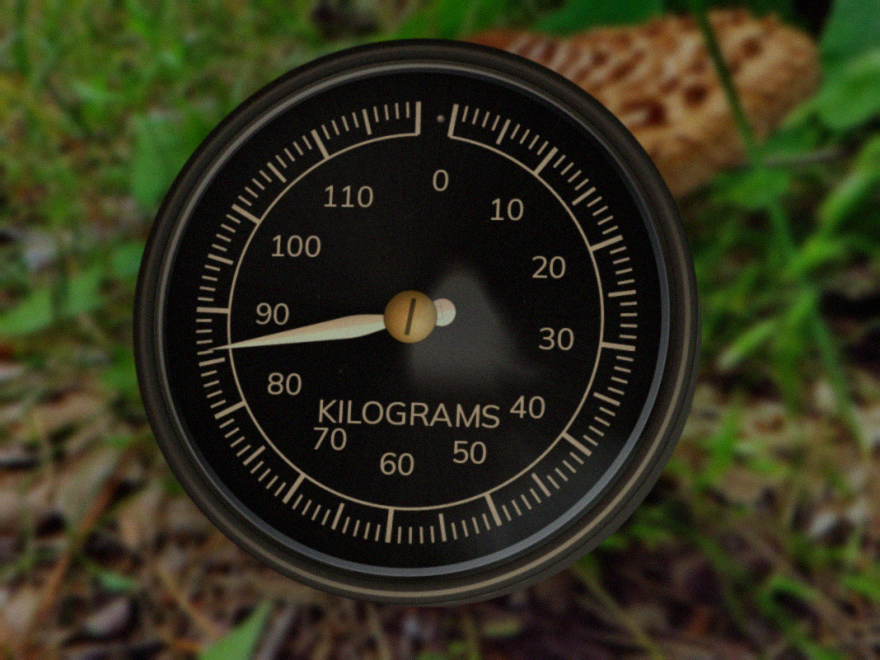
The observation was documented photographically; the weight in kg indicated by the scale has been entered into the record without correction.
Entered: 86 kg
